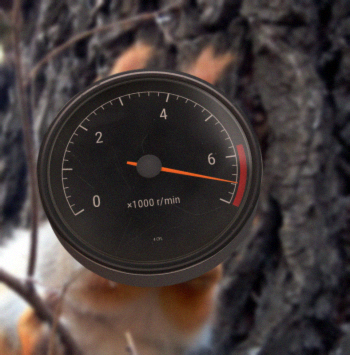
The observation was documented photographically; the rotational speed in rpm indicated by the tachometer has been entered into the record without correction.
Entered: 6600 rpm
